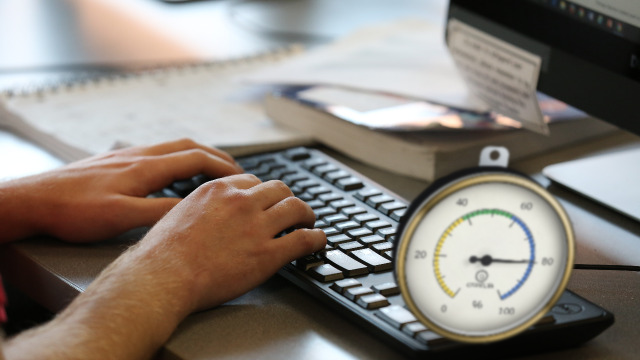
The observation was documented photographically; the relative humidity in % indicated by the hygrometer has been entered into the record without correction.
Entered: 80 %
